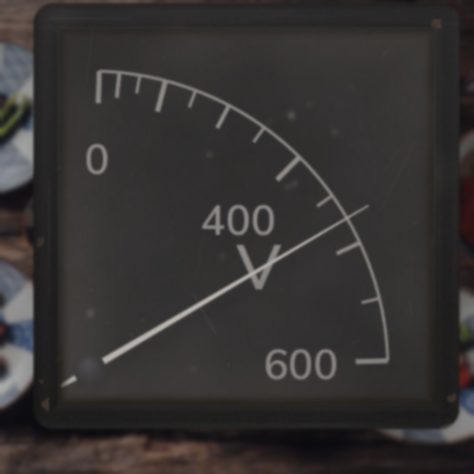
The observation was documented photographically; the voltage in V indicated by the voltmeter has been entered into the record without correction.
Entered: 475 V
